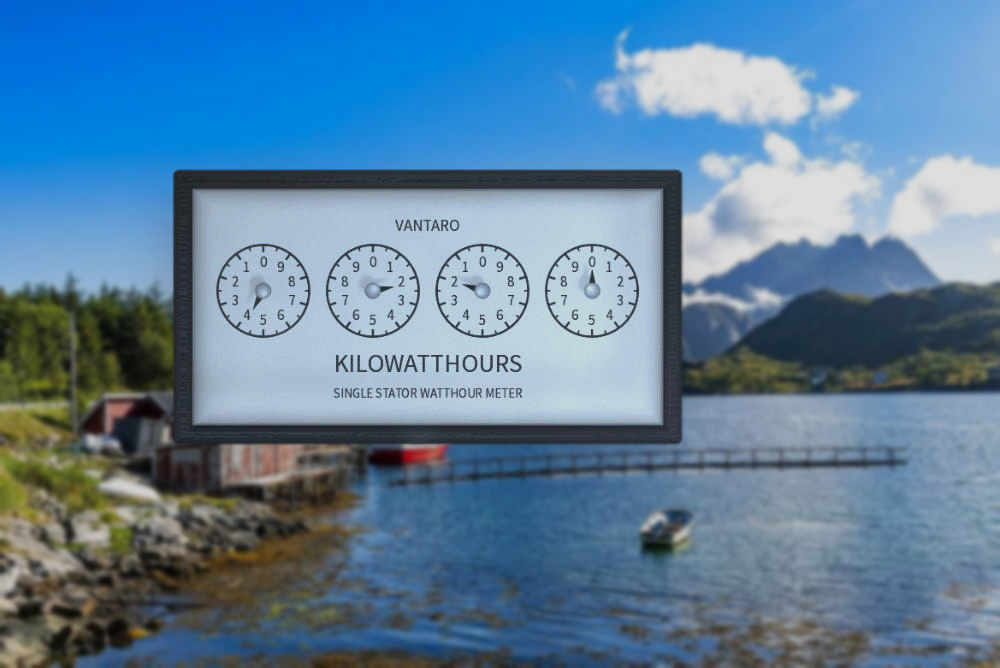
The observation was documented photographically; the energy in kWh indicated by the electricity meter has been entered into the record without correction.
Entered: 4220 kWh
